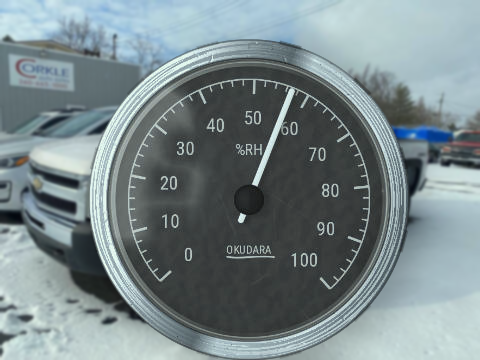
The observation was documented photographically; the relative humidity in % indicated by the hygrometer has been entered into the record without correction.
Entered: 57 %
